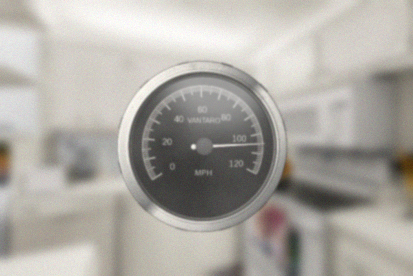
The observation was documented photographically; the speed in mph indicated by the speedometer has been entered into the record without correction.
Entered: 105 mph
